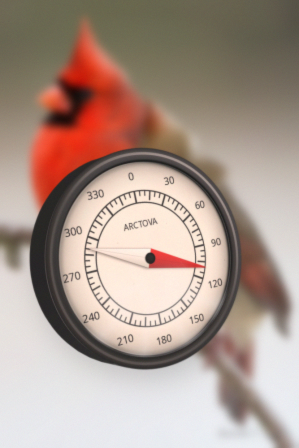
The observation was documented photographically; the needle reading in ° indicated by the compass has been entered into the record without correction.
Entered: 110 °
